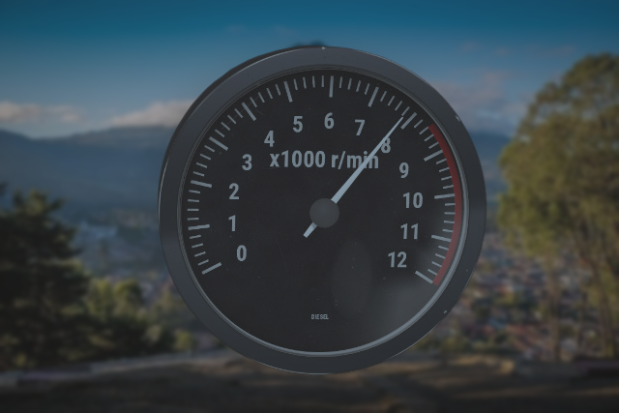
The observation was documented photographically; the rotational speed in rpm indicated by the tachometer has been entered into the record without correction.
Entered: 7800 rpm
